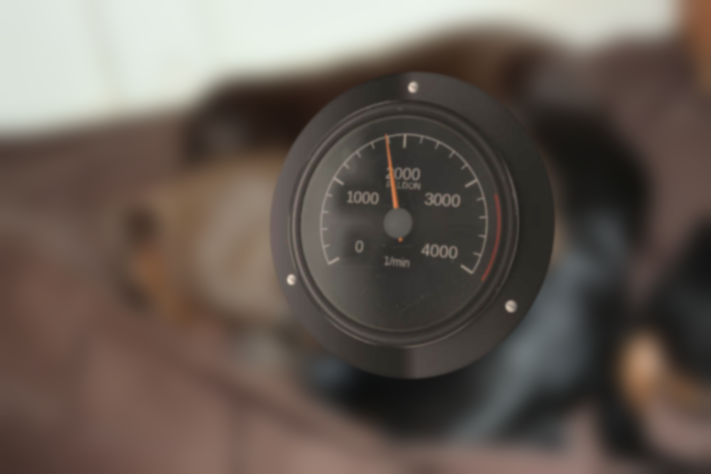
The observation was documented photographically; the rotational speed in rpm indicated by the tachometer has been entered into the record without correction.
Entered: 1800 rpm
